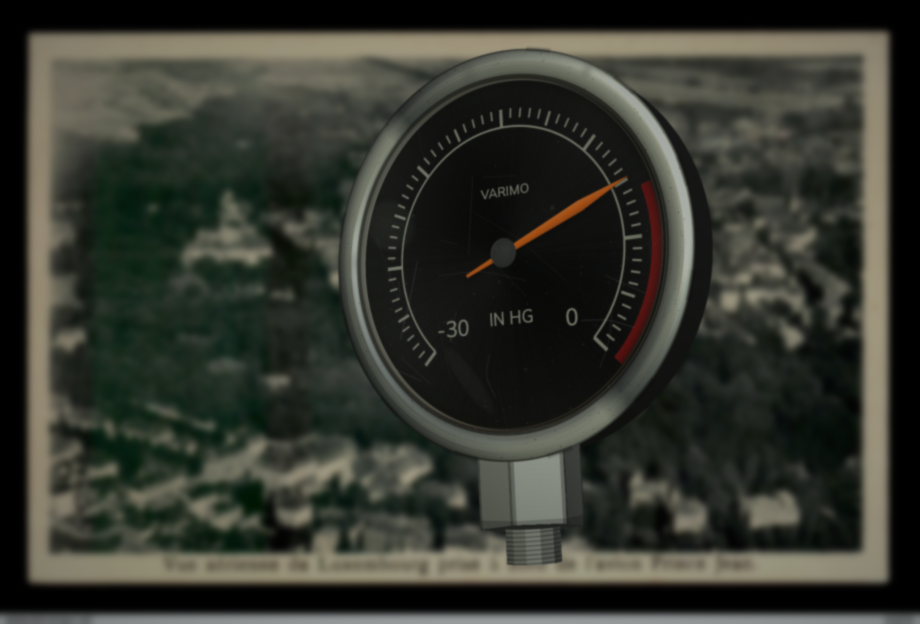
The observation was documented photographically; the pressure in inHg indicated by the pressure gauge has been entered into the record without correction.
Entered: -7.5 inHg
